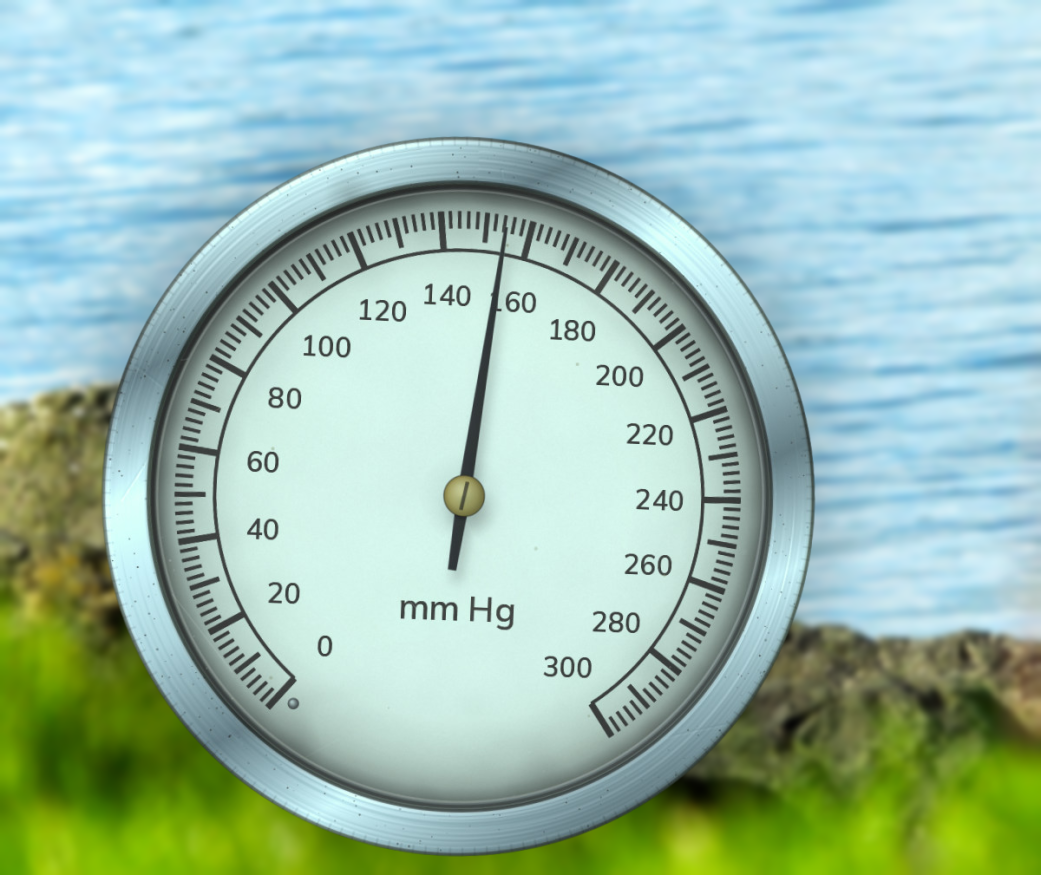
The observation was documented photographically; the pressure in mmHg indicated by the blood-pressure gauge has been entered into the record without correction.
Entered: 154 mmHg
